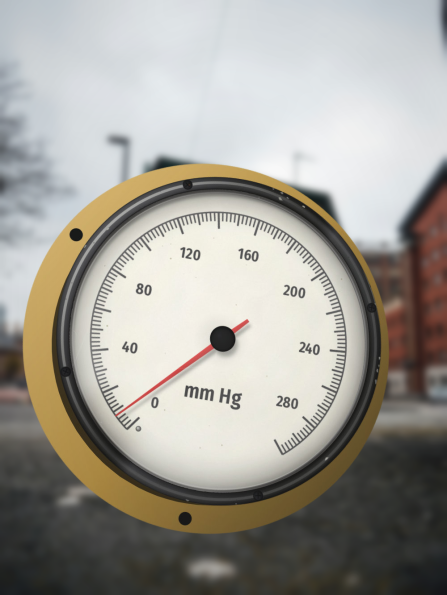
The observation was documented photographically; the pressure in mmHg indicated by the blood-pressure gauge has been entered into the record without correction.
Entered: 8 mmHg
